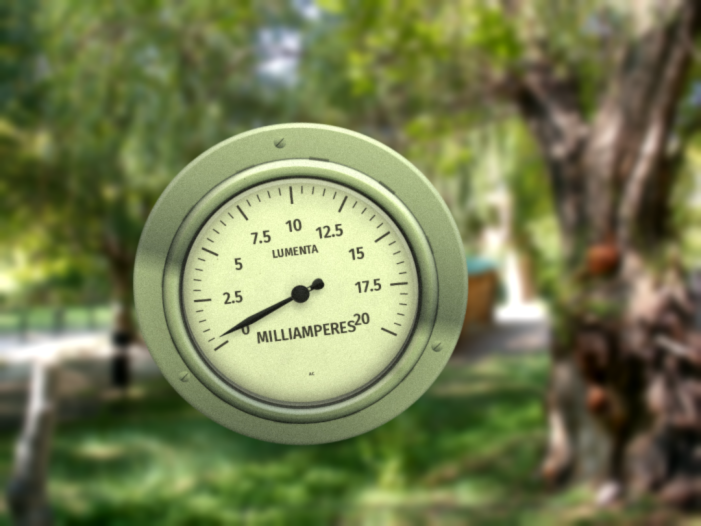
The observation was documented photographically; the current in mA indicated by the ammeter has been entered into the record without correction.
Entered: 0.5 mA
